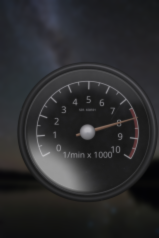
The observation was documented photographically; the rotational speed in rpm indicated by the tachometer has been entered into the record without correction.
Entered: 8000 rpm
